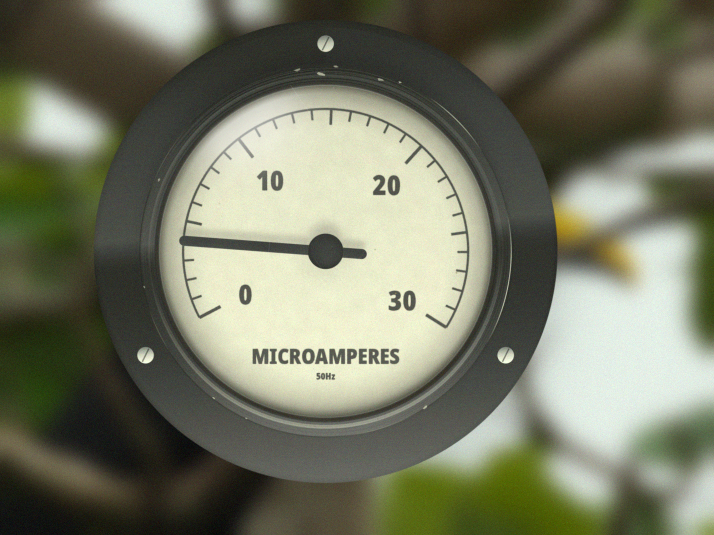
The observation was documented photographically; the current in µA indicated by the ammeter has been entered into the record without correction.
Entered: 4 µA
